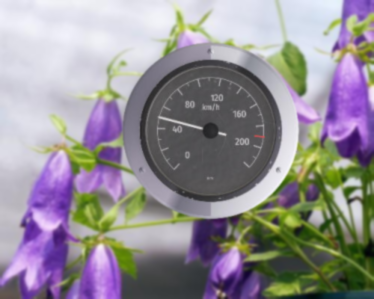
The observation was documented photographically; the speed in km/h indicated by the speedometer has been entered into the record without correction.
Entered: 50 km/h
